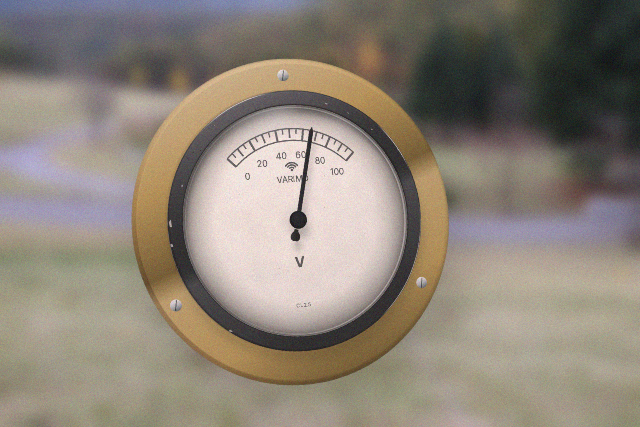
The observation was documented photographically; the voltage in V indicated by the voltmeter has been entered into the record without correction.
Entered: 65 V
